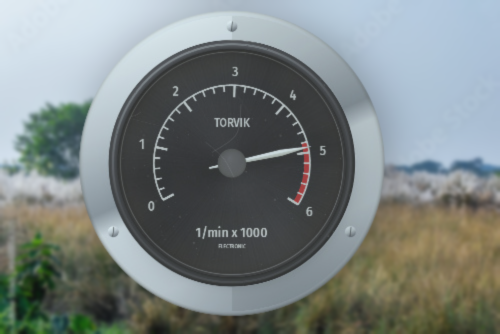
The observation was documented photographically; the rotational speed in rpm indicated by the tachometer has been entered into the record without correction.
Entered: 4900 rpm
